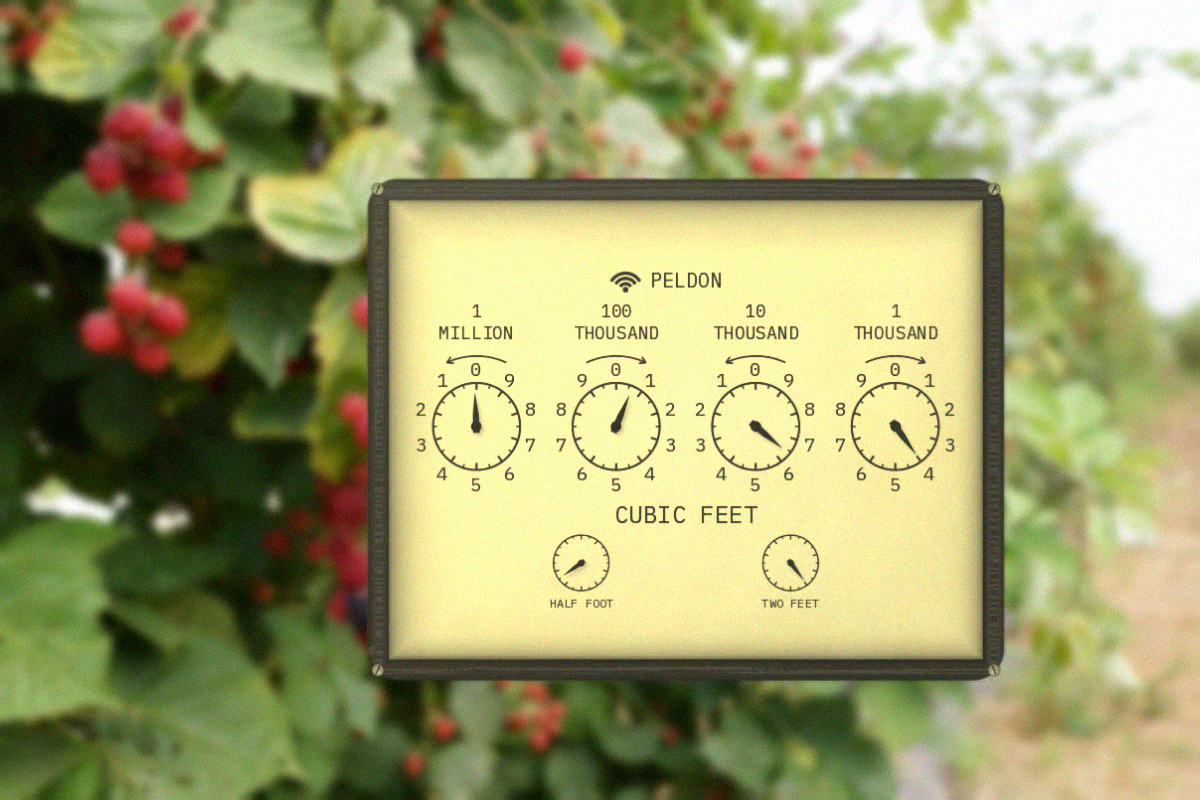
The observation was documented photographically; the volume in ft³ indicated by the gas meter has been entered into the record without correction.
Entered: 6400 ft³
